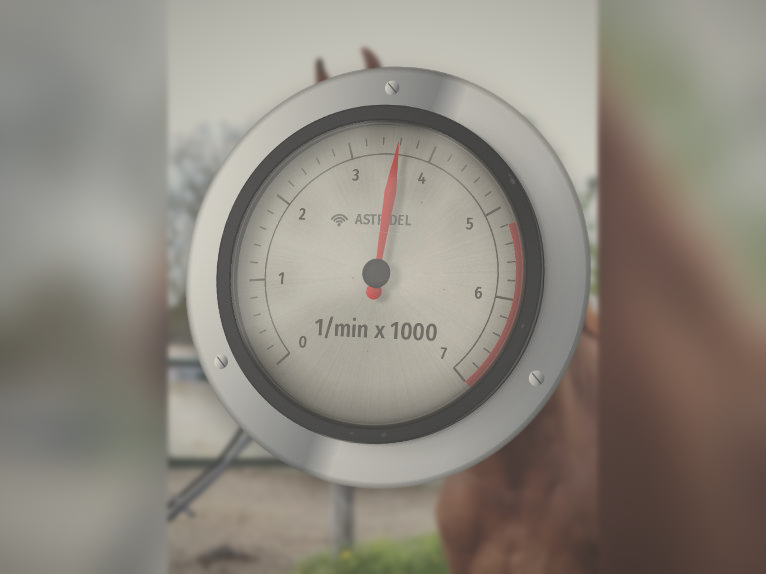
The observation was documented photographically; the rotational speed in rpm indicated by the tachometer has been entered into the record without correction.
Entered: 3600 rpm
